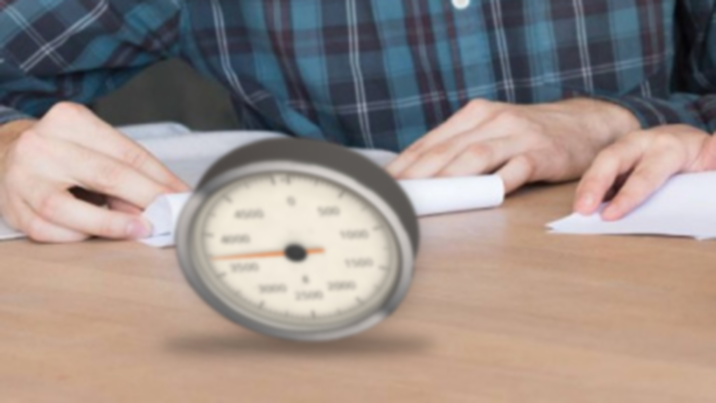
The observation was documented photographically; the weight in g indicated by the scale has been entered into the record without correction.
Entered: 3750 g
